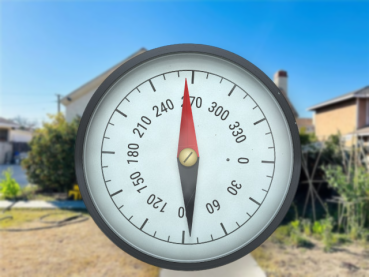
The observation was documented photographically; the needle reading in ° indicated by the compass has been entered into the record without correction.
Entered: 265 °
